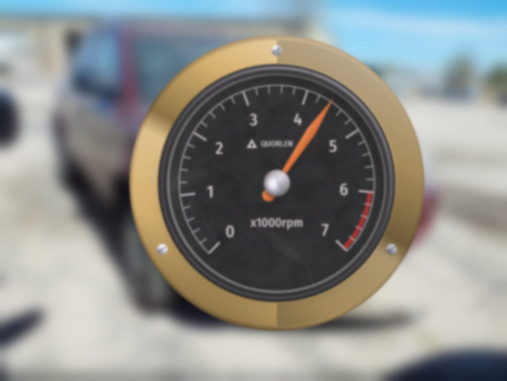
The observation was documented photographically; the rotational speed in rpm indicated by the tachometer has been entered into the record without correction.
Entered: 4400 rpm
